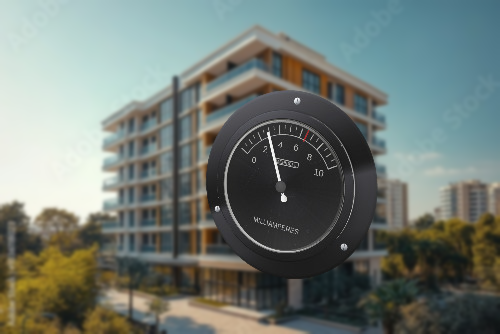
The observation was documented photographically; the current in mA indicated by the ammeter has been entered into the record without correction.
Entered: 3 mA
